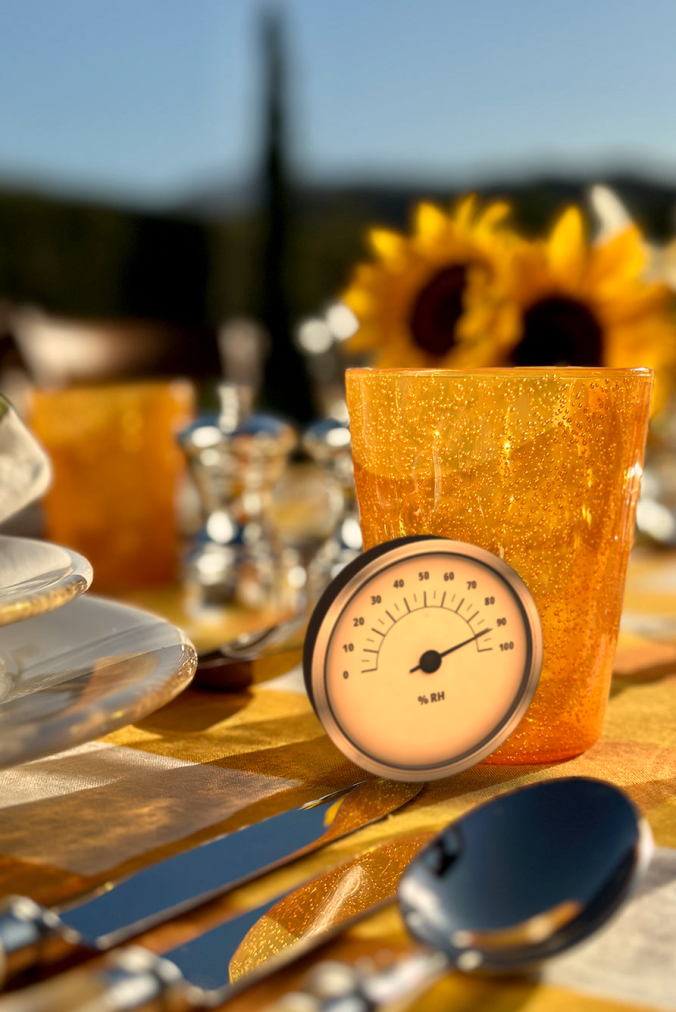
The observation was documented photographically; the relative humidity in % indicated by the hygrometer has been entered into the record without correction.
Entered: 90 %
